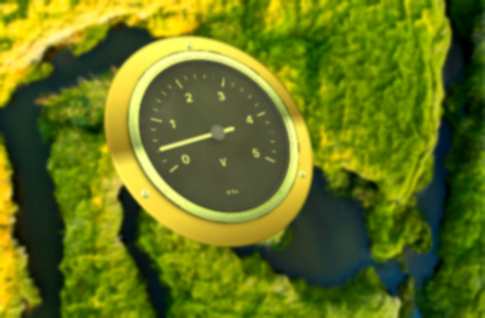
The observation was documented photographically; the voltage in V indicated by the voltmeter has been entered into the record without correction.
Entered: 0.4 V
